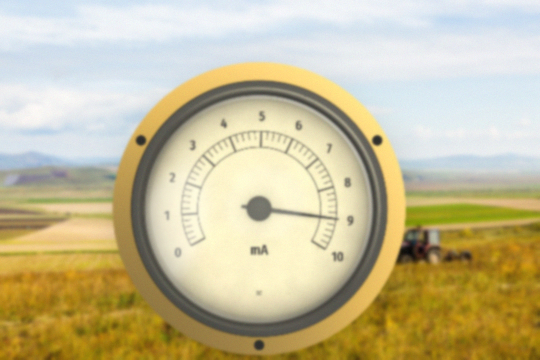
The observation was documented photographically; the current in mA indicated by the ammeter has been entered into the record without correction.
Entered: 9 mA
